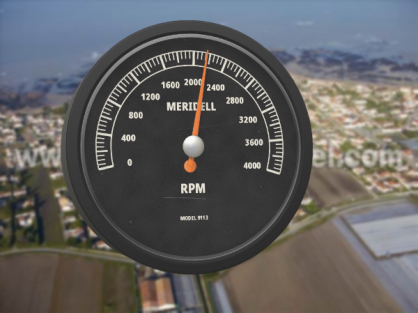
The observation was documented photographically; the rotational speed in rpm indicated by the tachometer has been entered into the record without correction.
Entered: 2150 rpm
